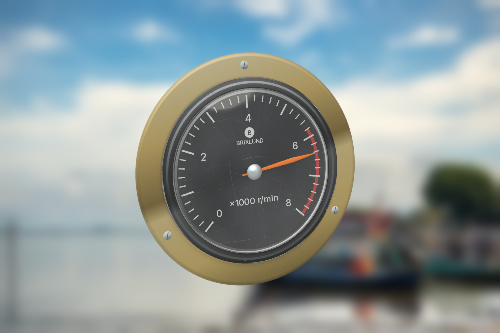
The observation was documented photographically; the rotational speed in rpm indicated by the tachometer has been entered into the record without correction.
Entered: 6400 rpm
